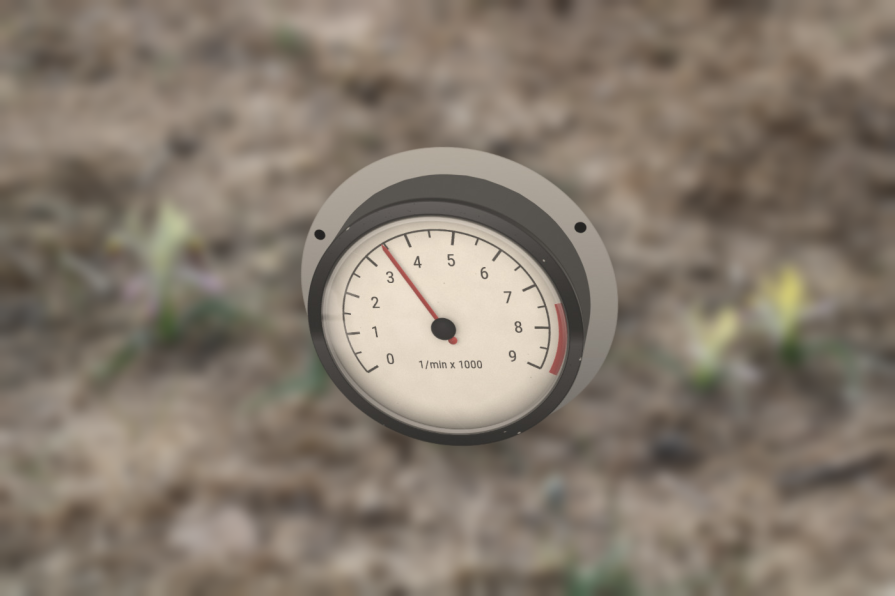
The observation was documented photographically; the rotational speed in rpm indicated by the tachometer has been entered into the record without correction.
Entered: 3500 rpm
